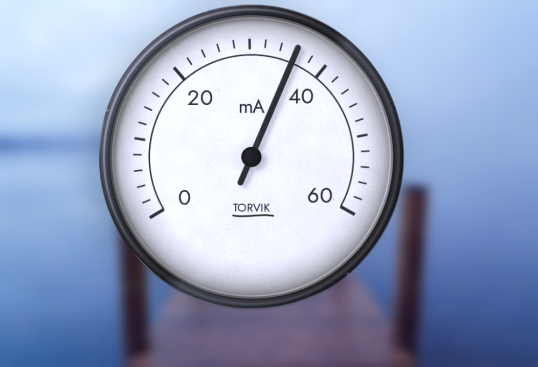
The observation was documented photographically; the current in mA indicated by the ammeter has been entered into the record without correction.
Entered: 36 mA
